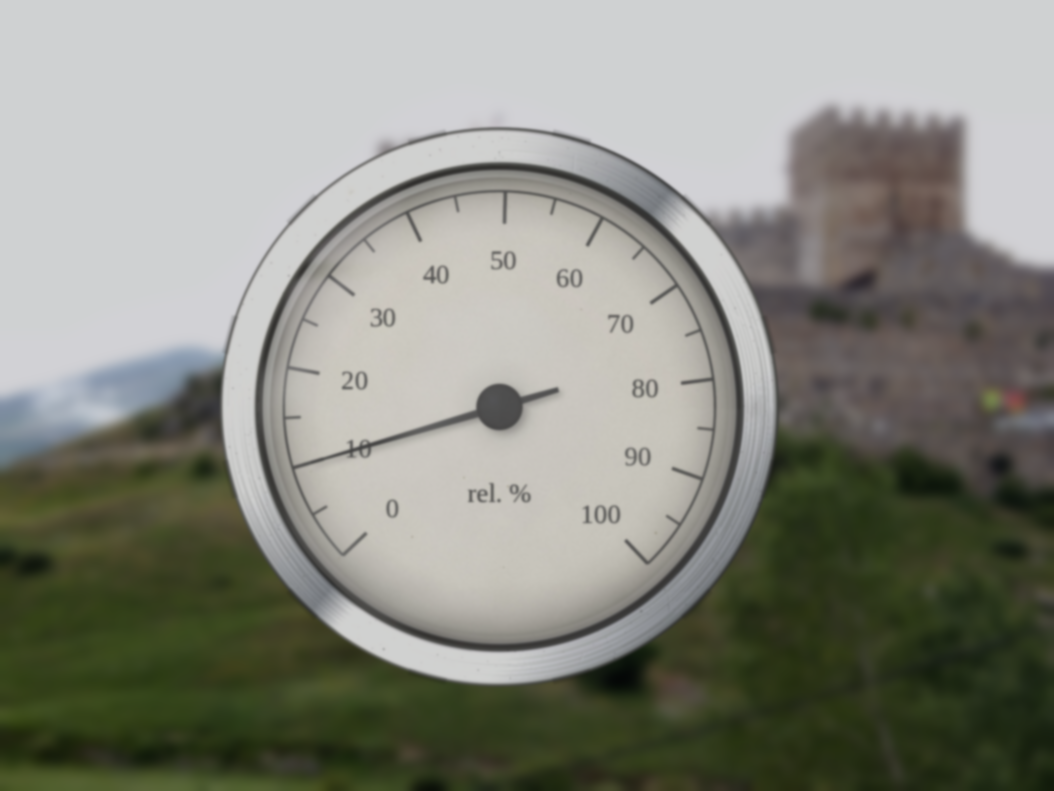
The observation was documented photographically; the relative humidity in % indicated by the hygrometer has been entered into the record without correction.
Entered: 10 %
